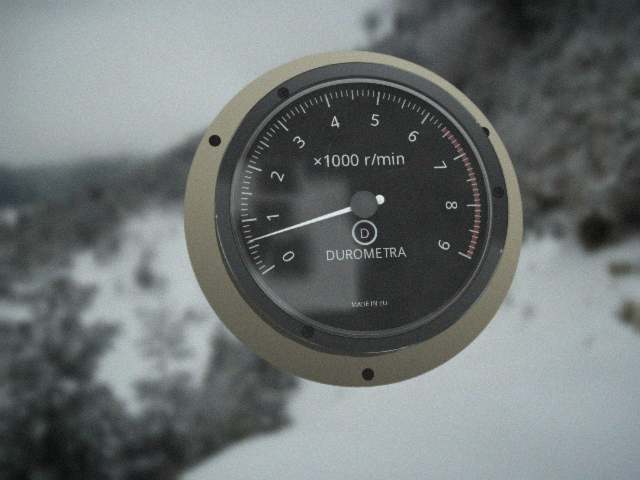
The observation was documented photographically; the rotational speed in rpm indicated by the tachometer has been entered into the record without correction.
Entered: 600 rpm
